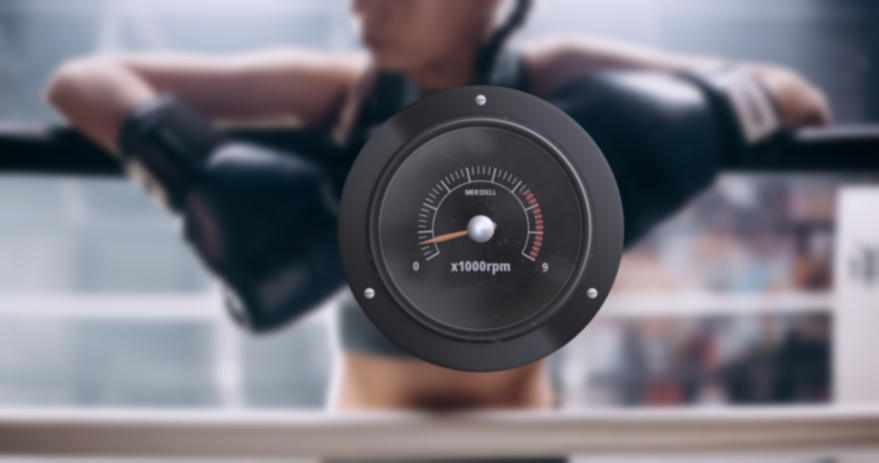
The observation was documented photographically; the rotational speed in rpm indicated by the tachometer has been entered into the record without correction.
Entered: 600 rpm
